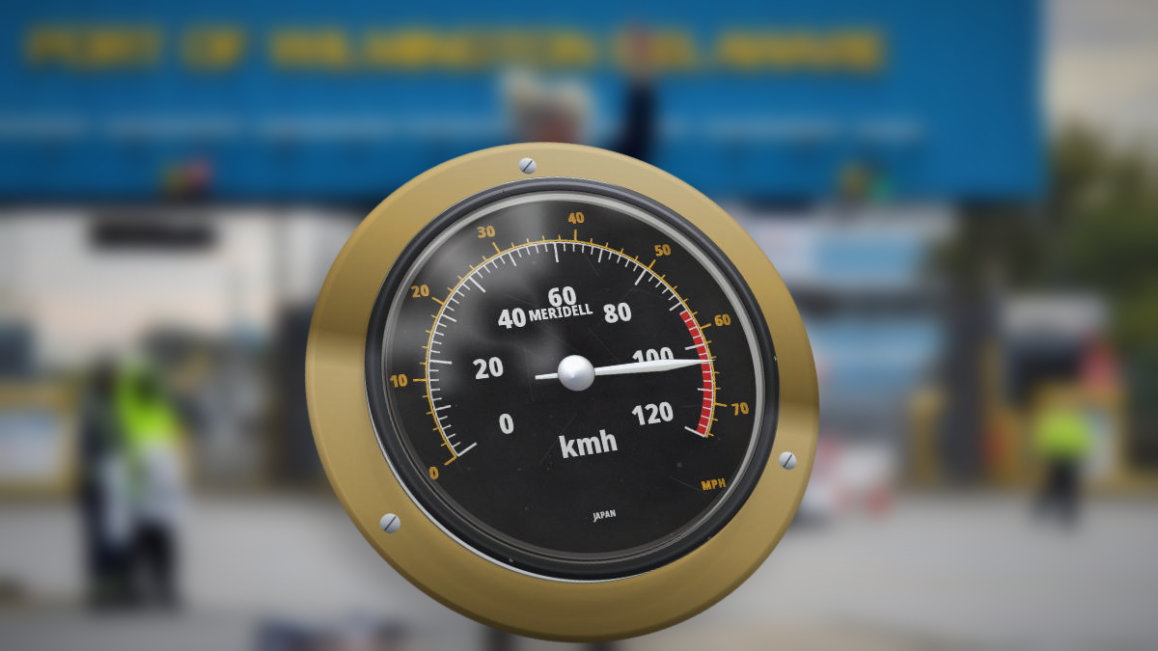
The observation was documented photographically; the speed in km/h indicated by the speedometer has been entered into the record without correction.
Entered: 104 km/h
